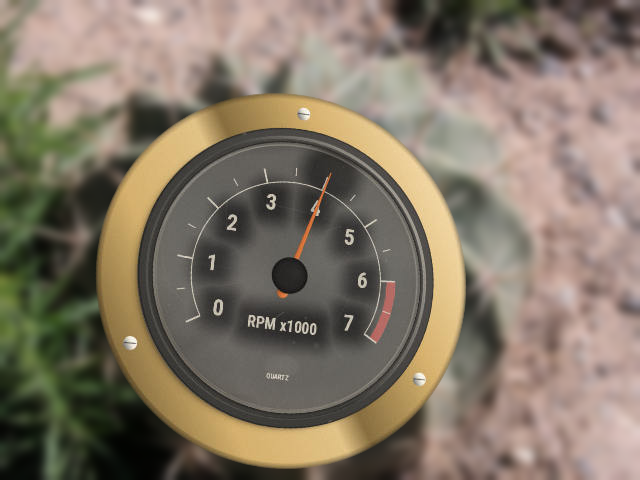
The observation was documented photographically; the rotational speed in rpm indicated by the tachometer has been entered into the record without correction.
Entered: 4000 rpm
